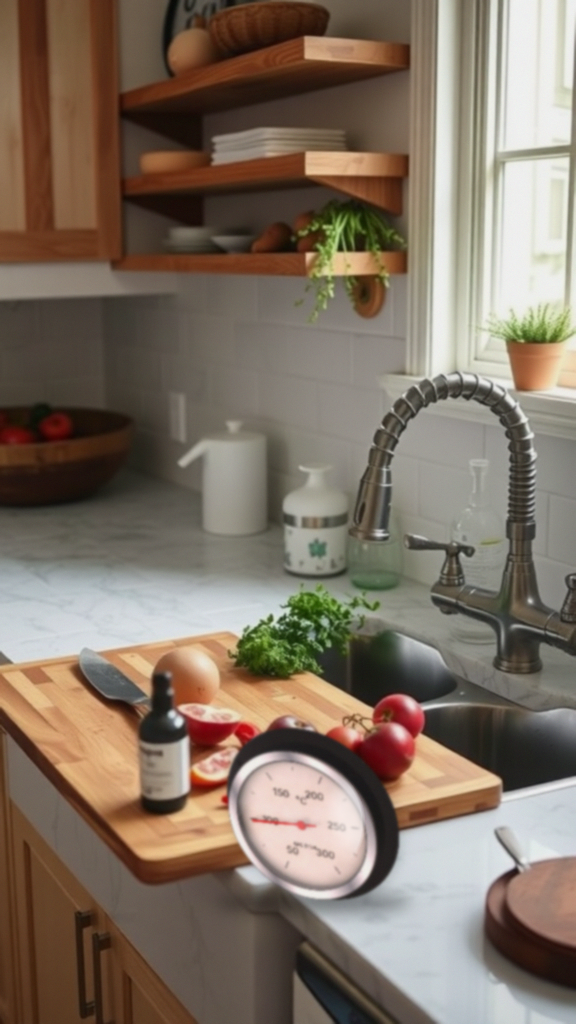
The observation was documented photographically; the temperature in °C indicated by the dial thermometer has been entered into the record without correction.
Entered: 100 °C
